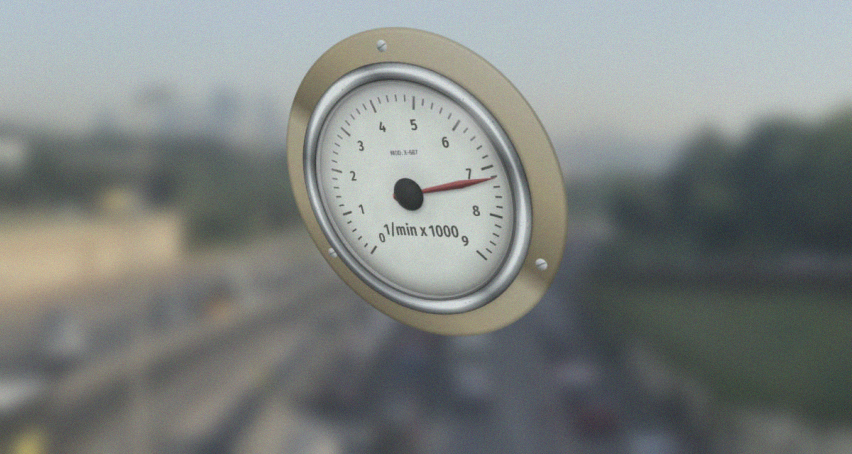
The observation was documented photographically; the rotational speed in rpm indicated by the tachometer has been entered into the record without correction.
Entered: 7200 rpm
